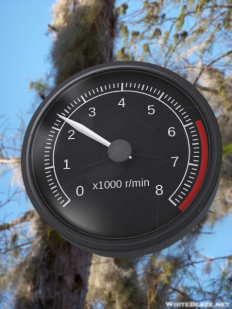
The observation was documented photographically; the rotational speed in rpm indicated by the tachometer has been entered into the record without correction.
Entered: 2300 rpm
